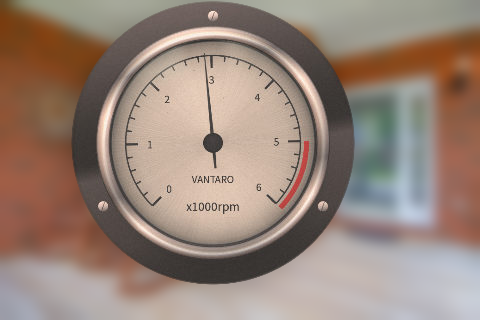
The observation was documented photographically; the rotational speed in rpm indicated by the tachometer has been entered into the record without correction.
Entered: 2900 rpm
